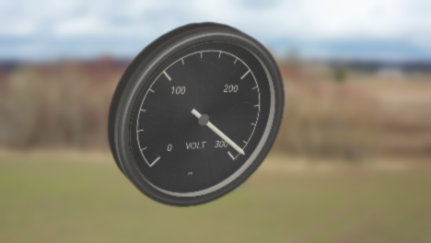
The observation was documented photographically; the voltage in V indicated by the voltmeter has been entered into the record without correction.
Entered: 290 V
